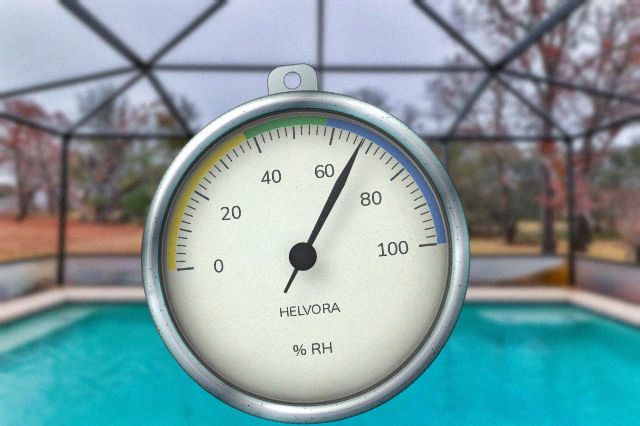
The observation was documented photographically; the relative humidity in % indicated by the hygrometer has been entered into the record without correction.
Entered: 68 %
